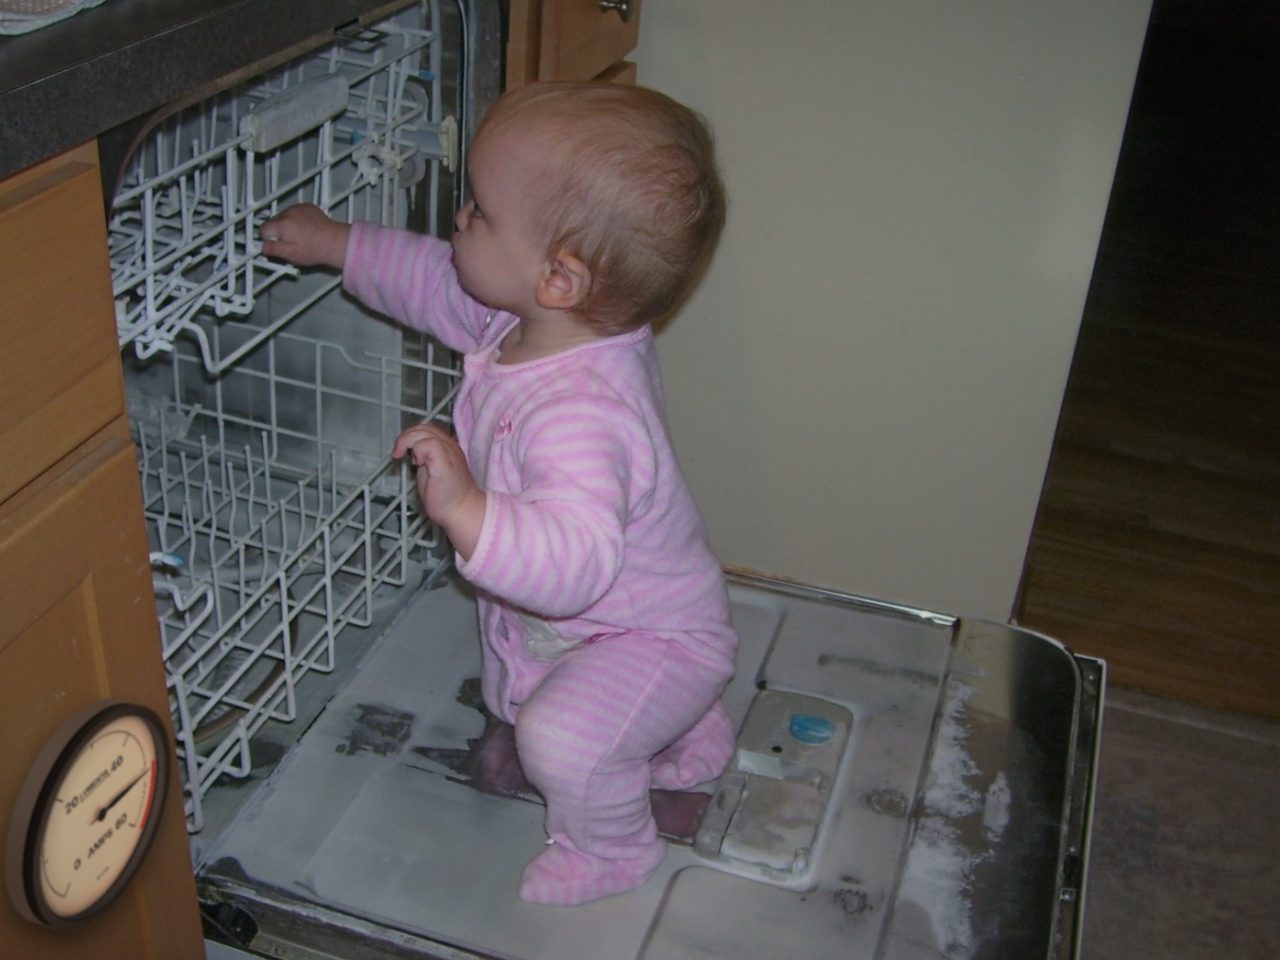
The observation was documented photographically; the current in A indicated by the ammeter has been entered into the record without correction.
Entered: 50 A
